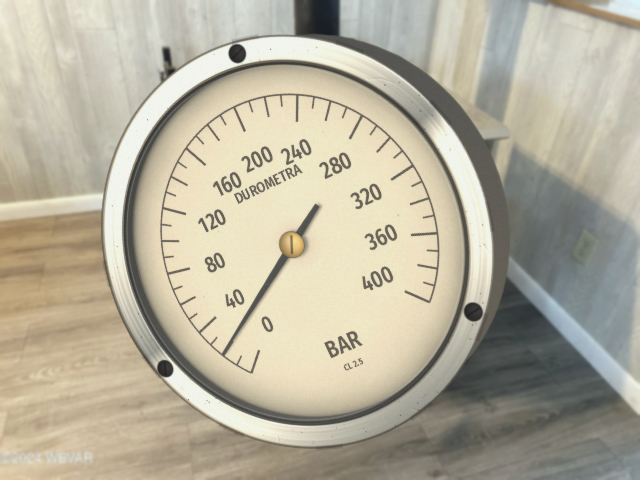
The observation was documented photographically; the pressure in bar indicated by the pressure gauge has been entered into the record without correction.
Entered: 20 bar
